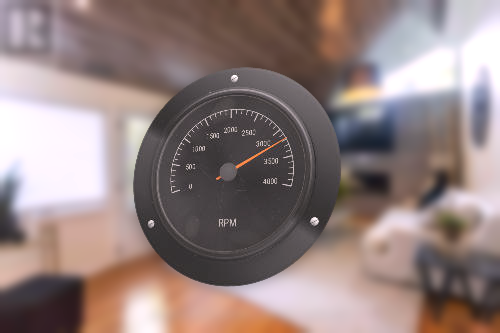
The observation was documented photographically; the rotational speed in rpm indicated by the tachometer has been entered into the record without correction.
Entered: 3200 rpm
